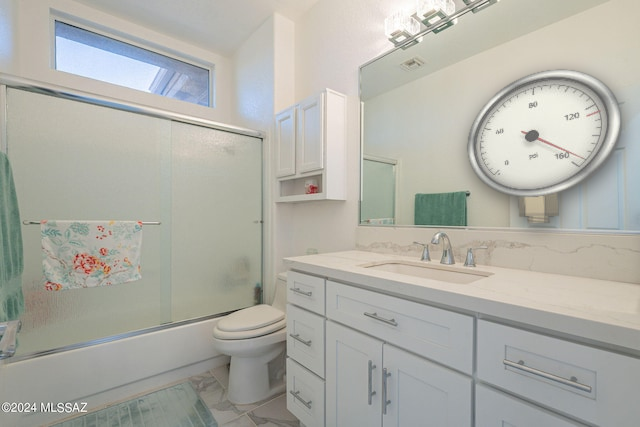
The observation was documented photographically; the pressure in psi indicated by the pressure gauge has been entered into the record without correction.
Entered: 155 psi
